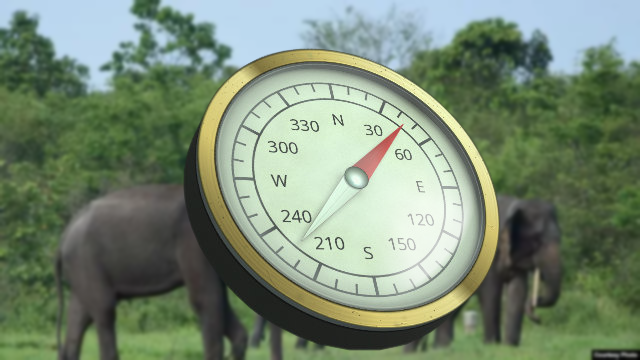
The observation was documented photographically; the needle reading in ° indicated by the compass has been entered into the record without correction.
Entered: 45 °
